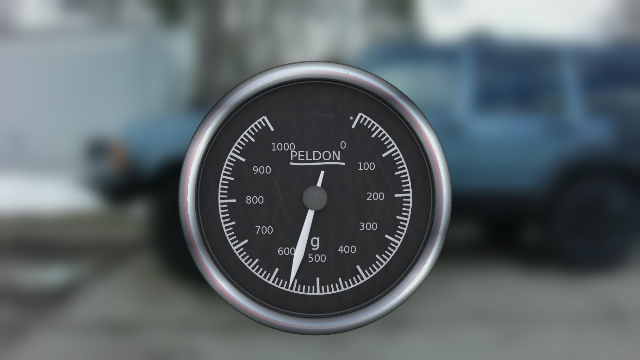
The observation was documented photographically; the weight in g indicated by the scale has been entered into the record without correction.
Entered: 560 g
